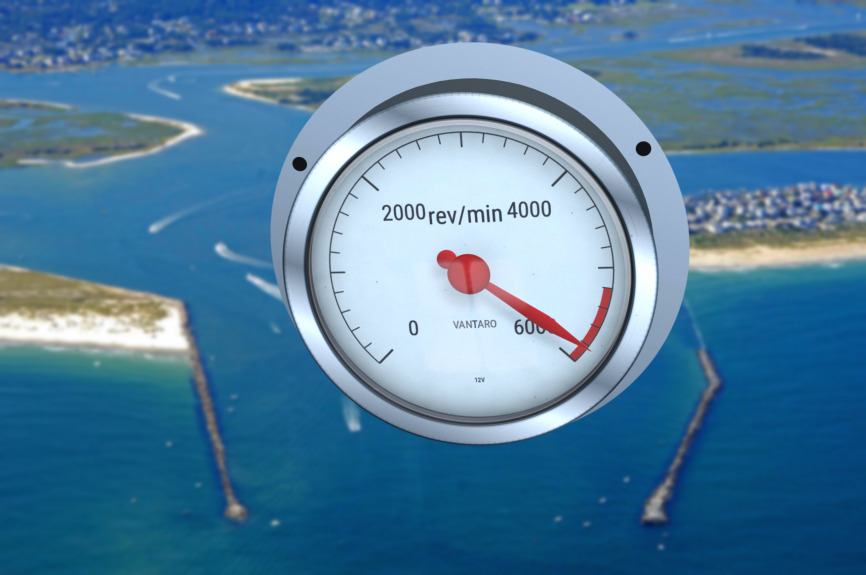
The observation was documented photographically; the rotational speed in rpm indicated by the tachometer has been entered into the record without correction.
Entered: 5800 rpm
